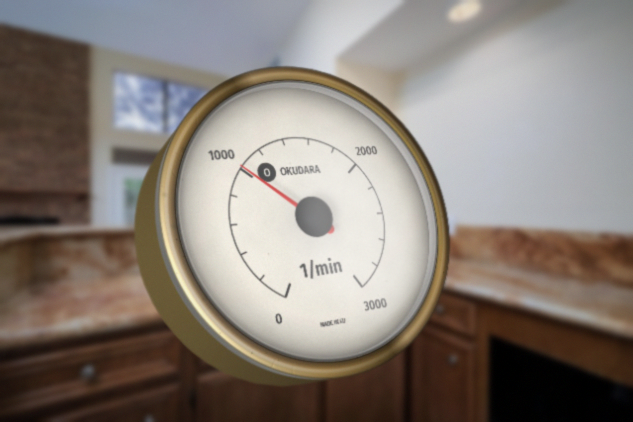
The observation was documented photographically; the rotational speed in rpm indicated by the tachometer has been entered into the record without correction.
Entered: 1000 rpm
